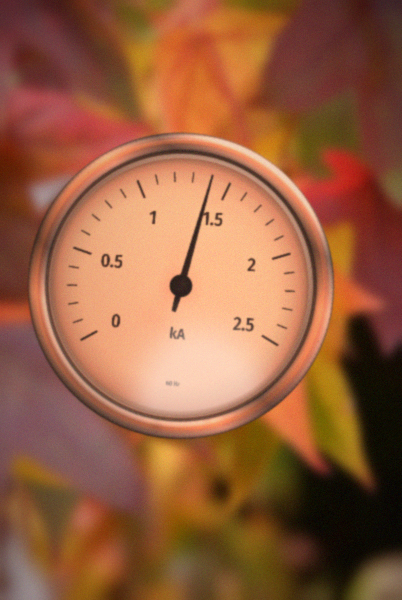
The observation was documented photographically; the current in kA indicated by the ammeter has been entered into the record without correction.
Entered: 1.4 kA
